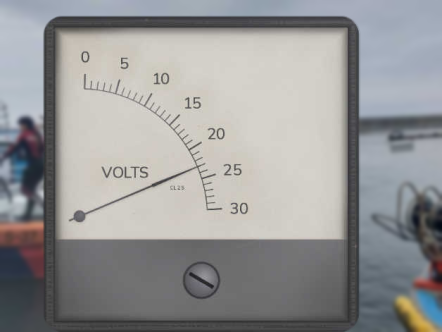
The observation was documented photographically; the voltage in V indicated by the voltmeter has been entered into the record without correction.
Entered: 23 V
